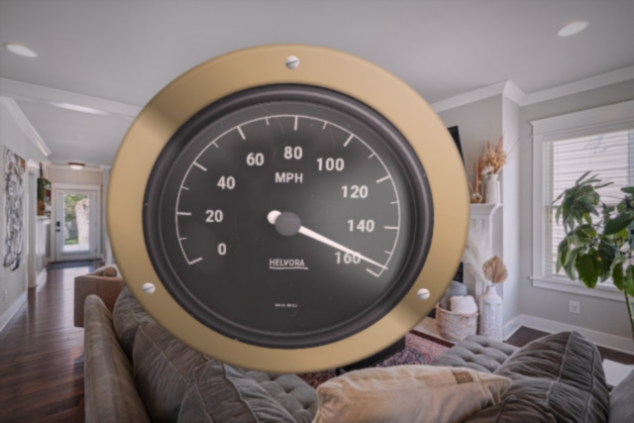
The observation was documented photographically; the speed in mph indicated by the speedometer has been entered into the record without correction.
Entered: 155 mph
